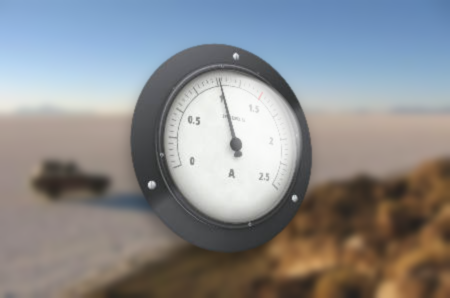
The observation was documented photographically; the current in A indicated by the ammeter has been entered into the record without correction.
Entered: 1 A
